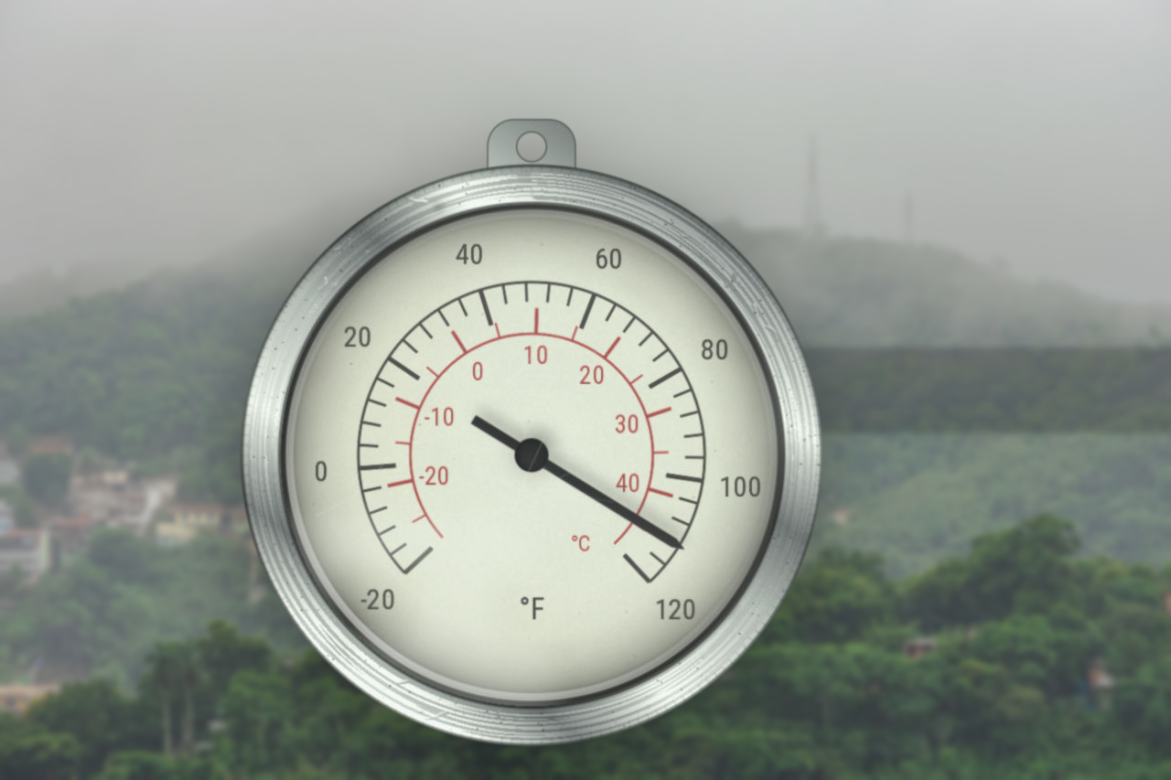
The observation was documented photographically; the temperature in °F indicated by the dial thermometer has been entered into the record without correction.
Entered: 112 °F
